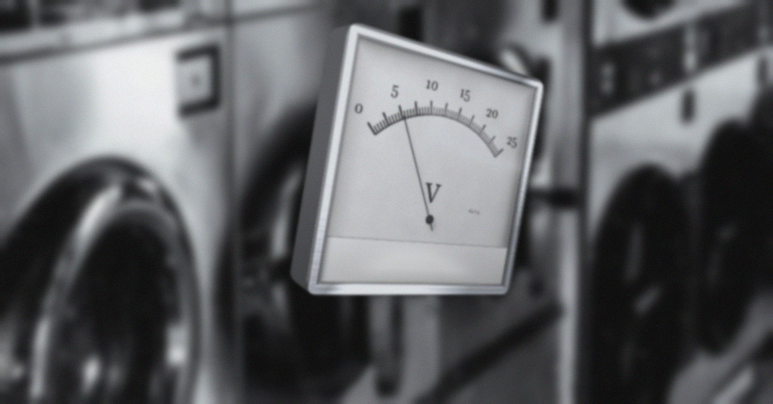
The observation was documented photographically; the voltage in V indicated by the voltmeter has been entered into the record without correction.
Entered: 5 V
